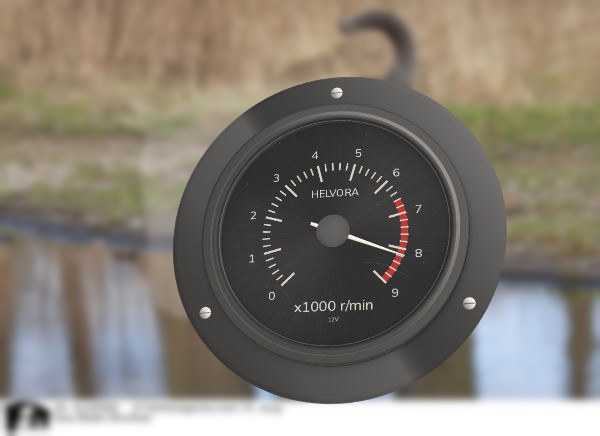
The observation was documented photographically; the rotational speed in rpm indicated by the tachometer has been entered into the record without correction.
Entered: 8200 rpm
